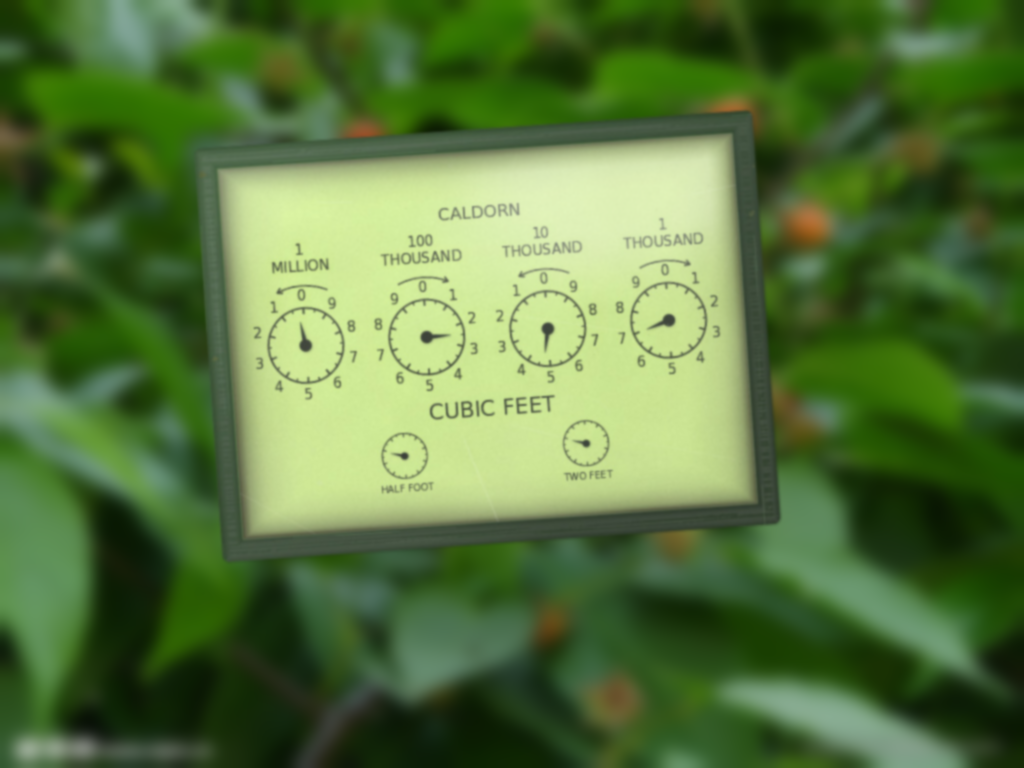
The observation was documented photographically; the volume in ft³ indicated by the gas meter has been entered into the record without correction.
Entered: 24700 ft³
